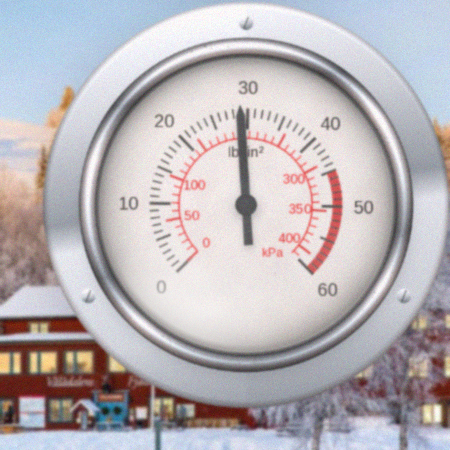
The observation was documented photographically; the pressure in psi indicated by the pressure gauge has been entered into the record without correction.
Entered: 29 psi
